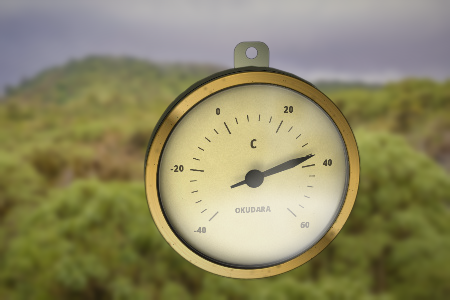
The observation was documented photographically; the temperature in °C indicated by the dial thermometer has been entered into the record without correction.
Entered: 36 °C
